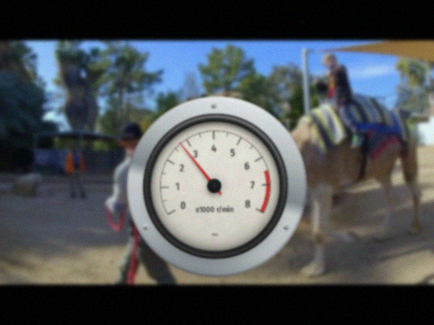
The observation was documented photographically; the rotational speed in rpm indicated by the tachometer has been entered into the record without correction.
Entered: 2750 rpm
